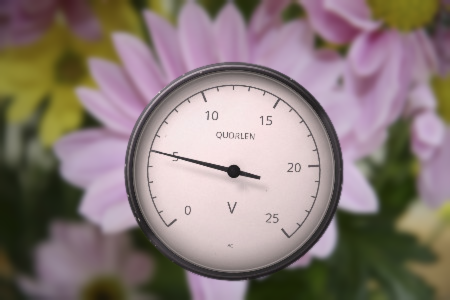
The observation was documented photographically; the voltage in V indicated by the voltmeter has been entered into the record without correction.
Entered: 5 V
